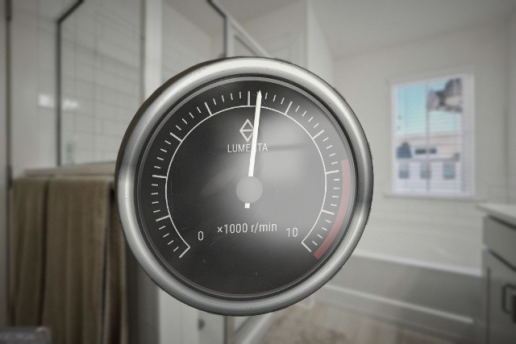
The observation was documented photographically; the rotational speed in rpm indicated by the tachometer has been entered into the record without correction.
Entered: 5200 rpm
